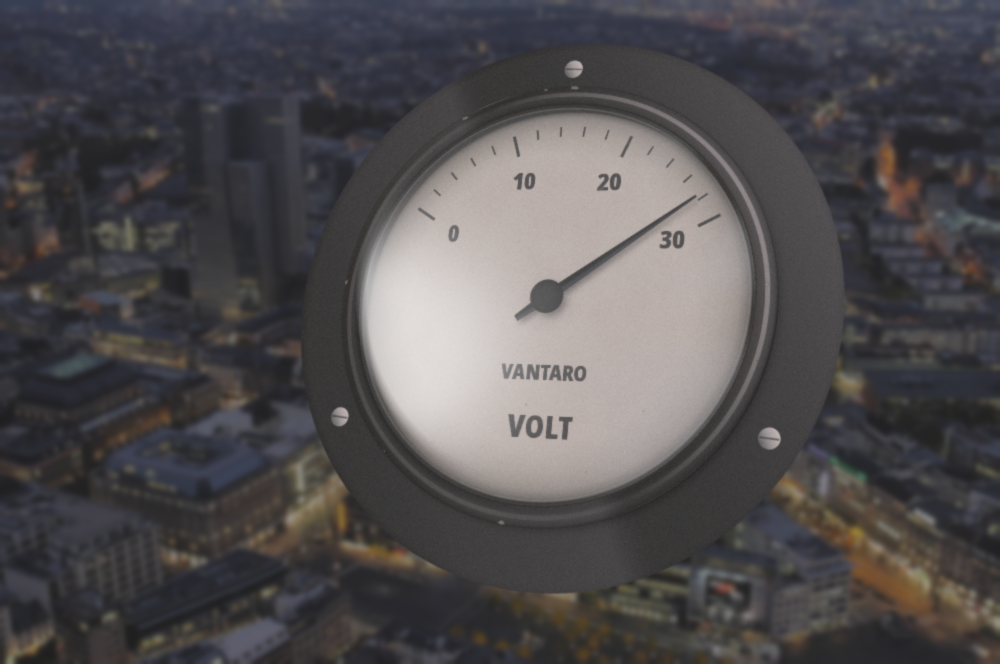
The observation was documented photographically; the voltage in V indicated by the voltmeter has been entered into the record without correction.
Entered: 28 V
